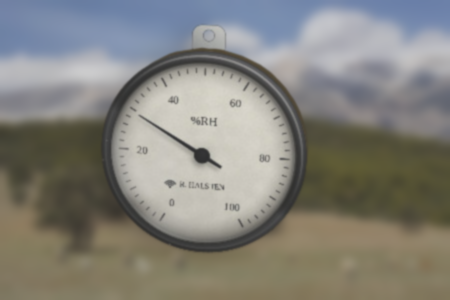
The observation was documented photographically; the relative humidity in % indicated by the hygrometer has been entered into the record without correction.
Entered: 30 %
